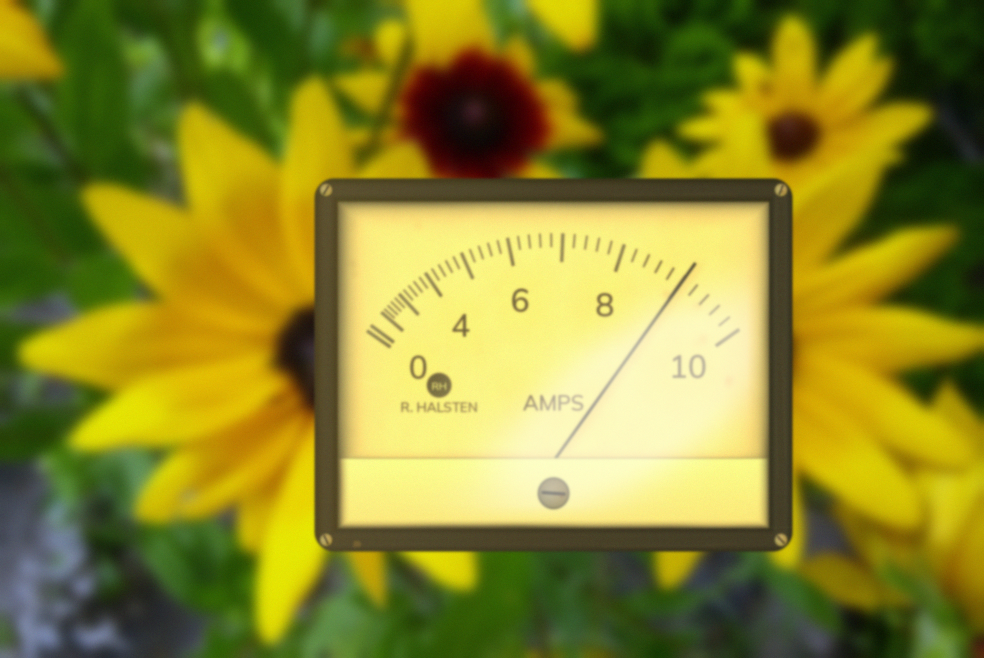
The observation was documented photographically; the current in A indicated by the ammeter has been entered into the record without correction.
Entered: 9 A
